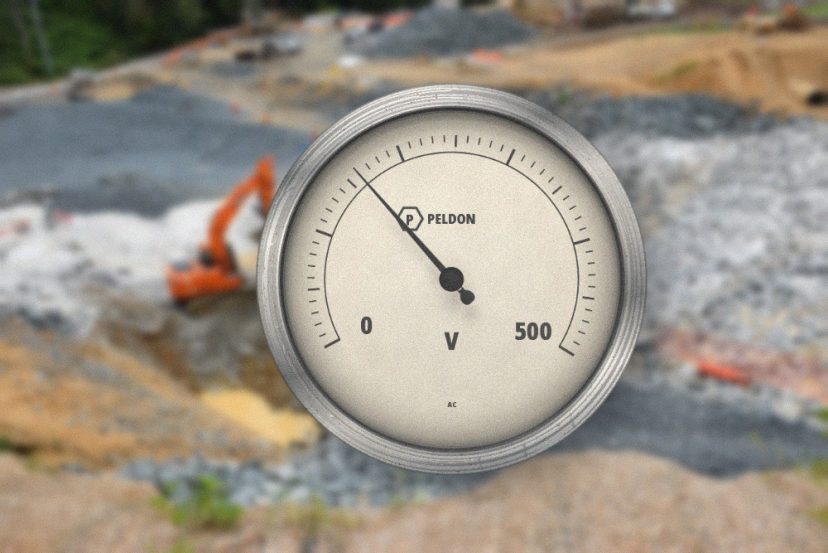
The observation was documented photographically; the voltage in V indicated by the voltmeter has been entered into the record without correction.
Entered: 160 V
